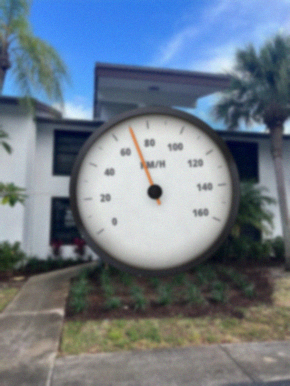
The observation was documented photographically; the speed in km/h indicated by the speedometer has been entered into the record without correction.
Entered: 70 km/h
